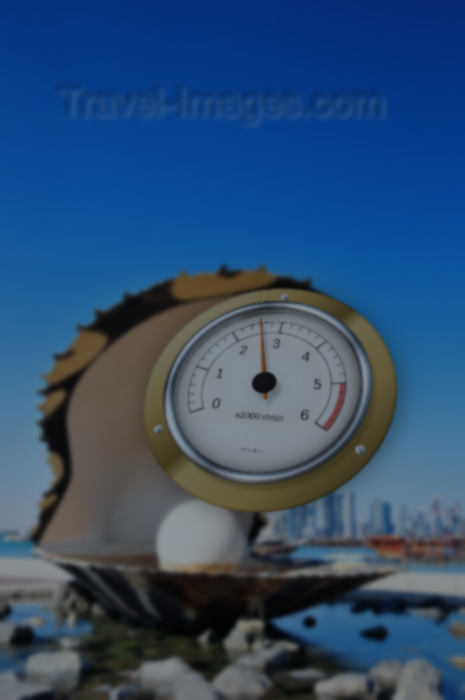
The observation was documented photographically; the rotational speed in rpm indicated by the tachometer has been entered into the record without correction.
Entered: 2600 rpm
